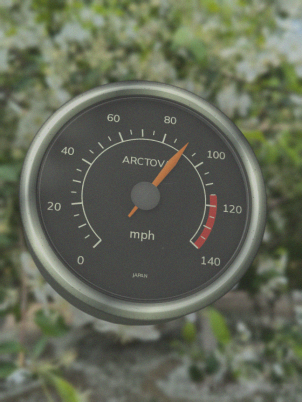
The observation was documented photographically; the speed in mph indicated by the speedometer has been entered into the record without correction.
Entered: 90 mph
